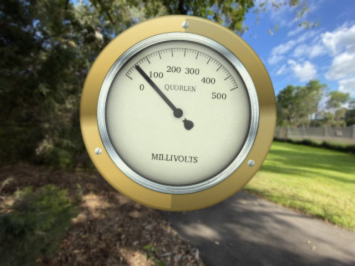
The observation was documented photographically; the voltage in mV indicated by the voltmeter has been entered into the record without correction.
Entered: 50 mV
